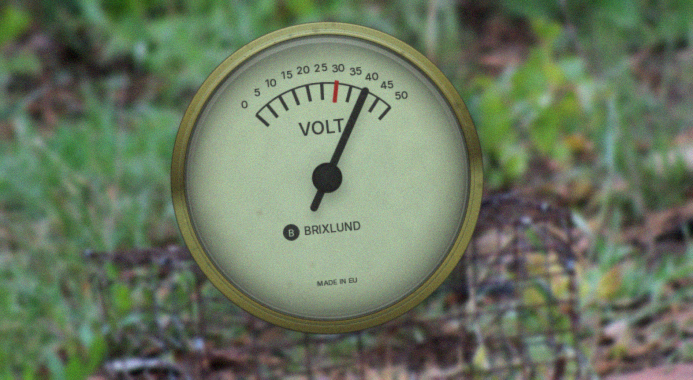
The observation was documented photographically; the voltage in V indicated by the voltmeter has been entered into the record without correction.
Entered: 40 V
